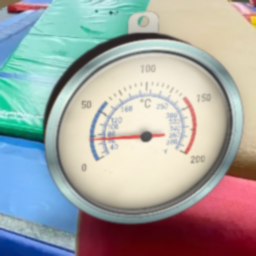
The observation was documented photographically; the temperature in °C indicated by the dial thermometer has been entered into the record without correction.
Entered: 25 °C
